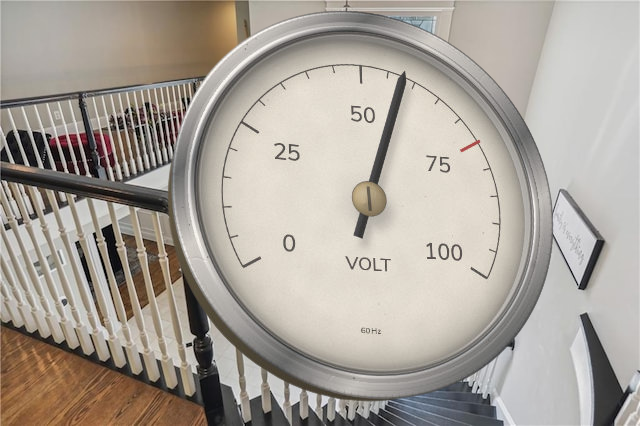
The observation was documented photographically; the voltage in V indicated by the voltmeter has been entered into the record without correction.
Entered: 57.5 V
